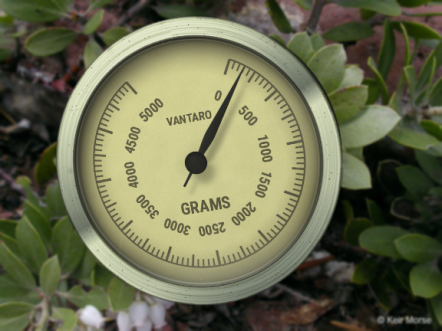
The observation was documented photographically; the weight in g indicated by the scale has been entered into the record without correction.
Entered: 150 g
